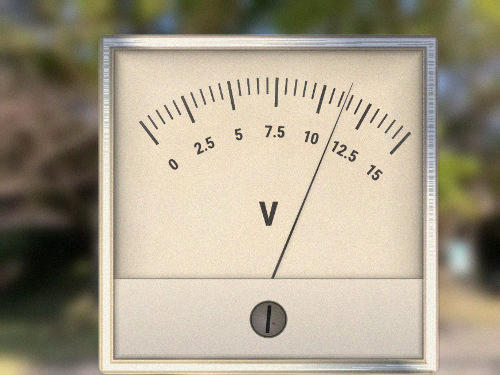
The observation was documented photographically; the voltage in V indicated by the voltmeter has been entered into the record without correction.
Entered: 11.25 V
